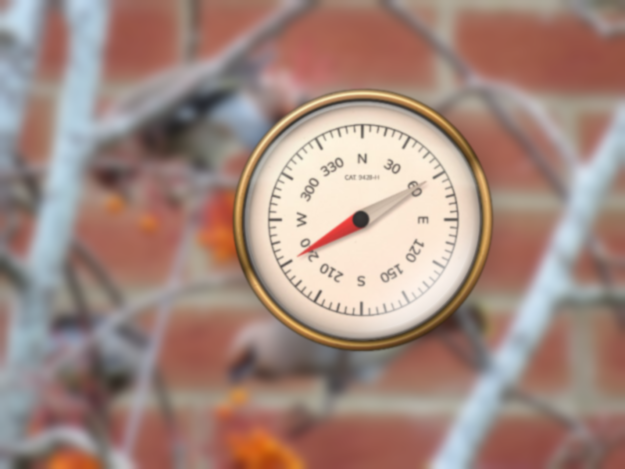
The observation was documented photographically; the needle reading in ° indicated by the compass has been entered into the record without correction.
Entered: 240 °
